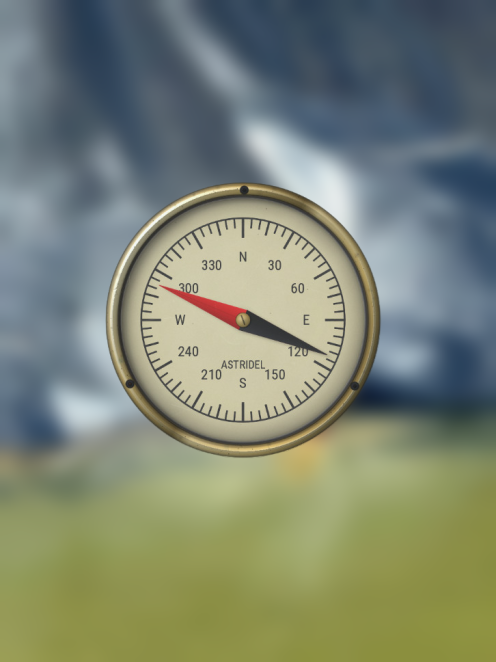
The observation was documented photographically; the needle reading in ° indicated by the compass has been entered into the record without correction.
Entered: 292.5 °
